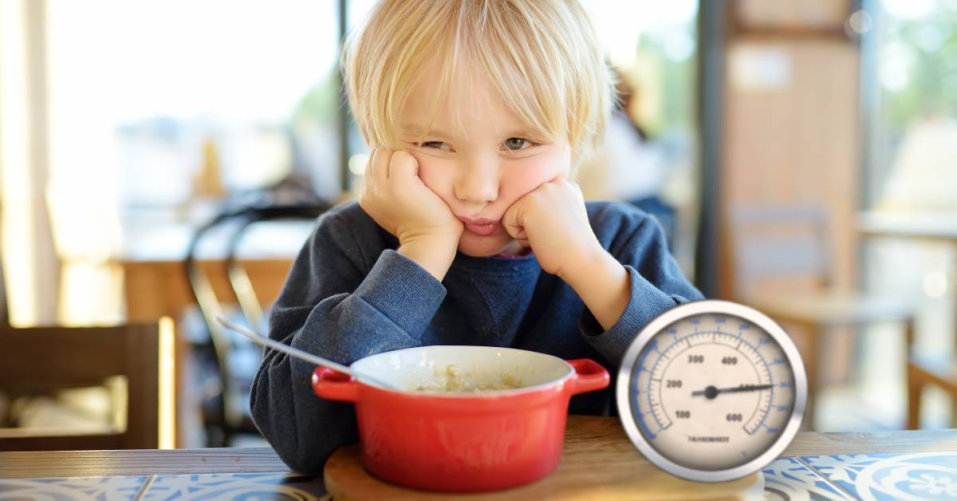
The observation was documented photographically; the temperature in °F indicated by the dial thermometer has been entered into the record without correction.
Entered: 500 °F
